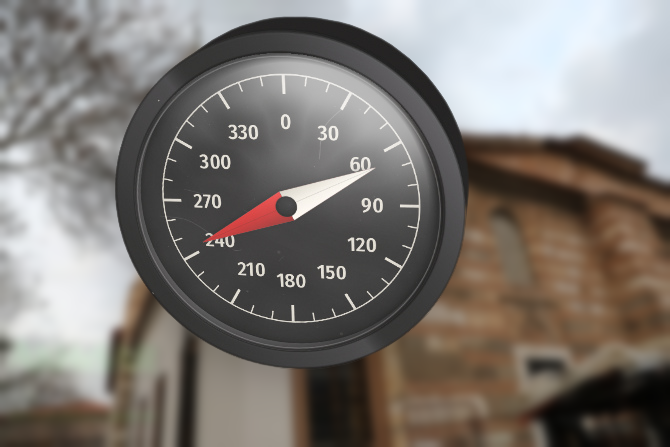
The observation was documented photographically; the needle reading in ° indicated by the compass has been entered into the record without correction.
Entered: 245 °
